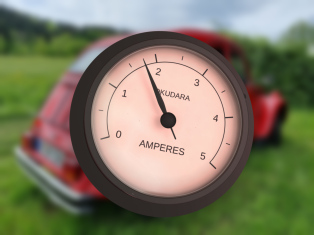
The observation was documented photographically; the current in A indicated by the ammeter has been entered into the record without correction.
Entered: 1.75 A
